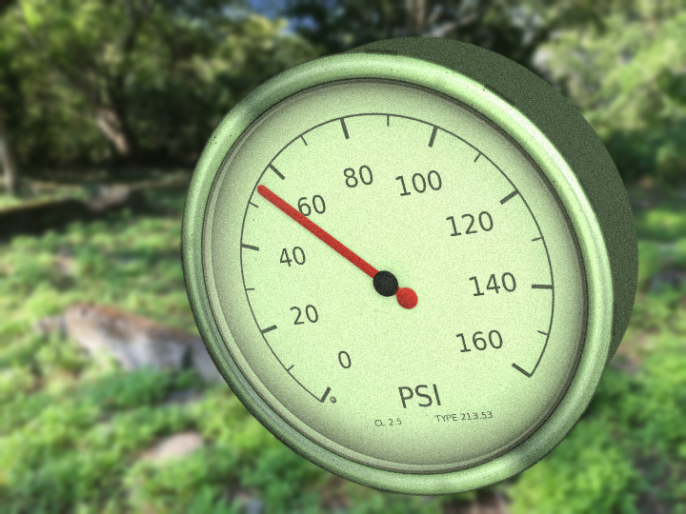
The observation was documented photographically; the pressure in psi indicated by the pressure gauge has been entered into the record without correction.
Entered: 55 psi
